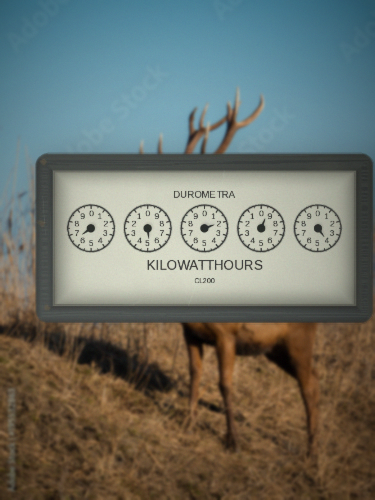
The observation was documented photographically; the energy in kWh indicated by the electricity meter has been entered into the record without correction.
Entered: 65194 kWh
